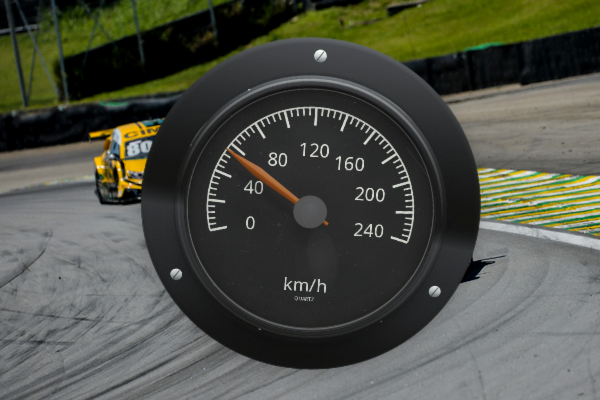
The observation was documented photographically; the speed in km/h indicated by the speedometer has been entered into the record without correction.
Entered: 56 km/h
